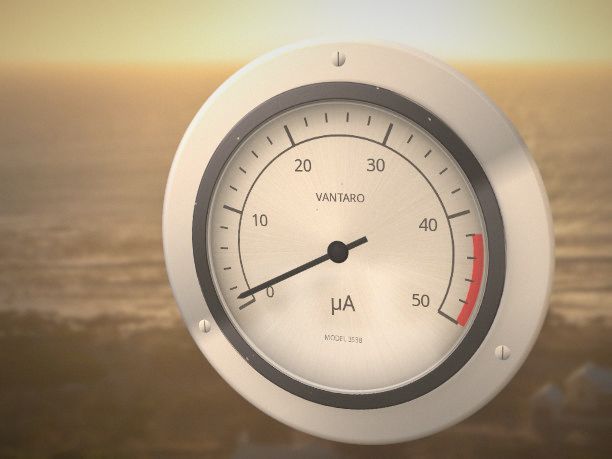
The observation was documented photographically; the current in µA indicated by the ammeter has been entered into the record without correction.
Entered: 1 µA
